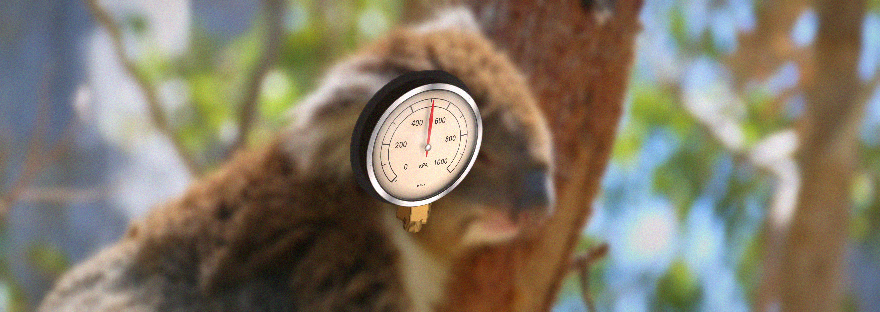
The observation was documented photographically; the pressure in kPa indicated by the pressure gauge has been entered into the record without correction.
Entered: 500 kPa
